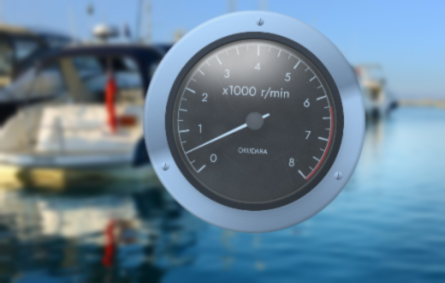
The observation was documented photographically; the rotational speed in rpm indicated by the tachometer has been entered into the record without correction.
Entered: 500 rpm
